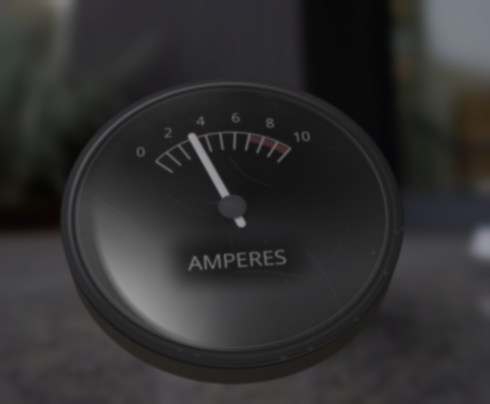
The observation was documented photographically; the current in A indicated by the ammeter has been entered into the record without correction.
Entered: 3 A
